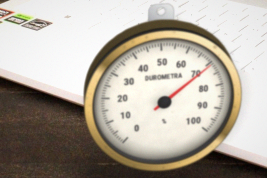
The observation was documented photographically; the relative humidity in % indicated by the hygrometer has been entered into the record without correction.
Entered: 70 %
